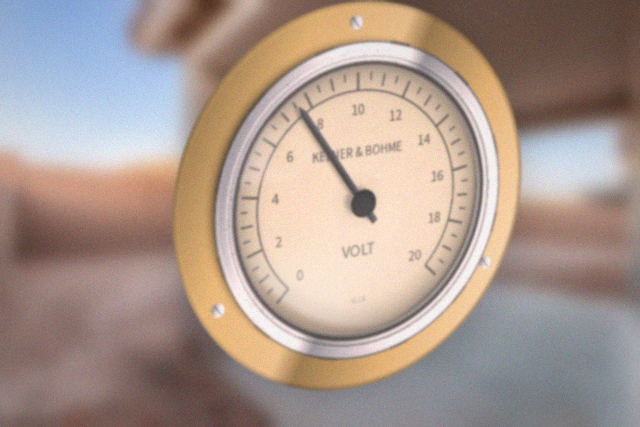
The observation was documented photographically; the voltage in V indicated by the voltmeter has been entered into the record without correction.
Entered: 7.5 V
